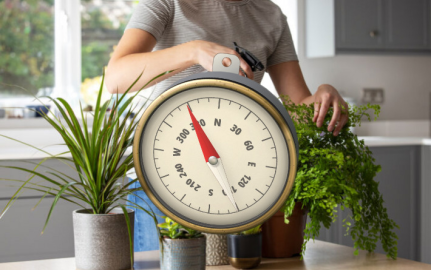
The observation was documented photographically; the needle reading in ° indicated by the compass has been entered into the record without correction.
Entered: 330 °
